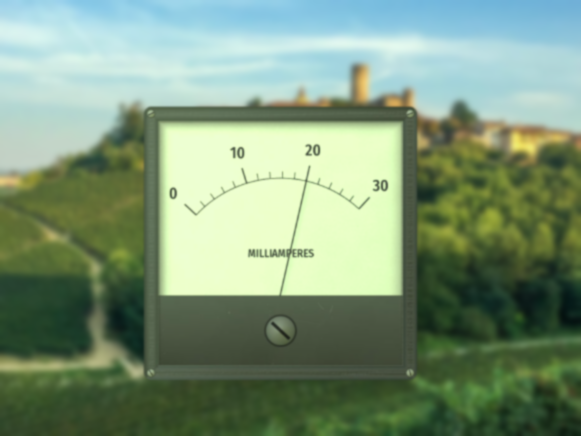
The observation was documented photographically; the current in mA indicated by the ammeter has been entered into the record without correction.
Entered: 20 mA
